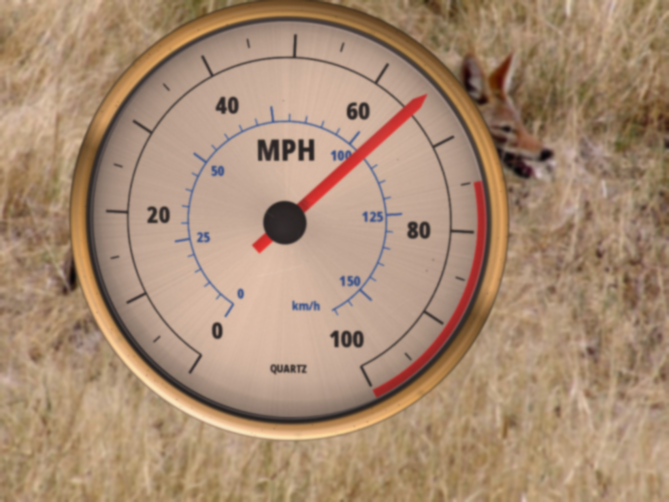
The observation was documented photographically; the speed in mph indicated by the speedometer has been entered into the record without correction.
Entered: 65 mph
